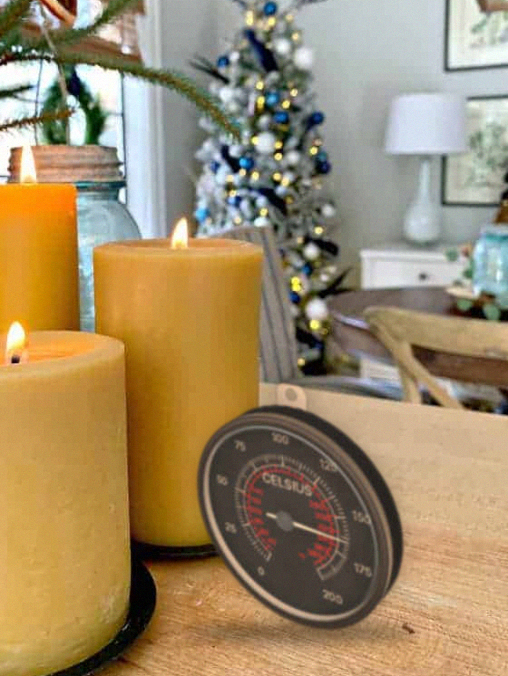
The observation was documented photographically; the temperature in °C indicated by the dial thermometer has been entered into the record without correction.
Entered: 162.5 °C
